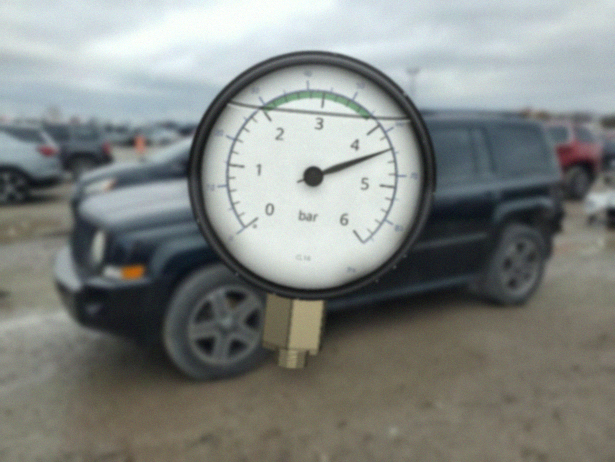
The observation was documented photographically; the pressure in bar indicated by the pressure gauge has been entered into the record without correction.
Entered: 4.4 bar
